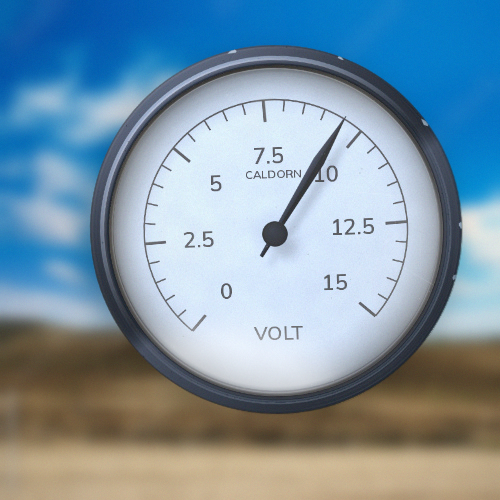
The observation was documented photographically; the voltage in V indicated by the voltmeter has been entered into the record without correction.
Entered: 9.5 V
